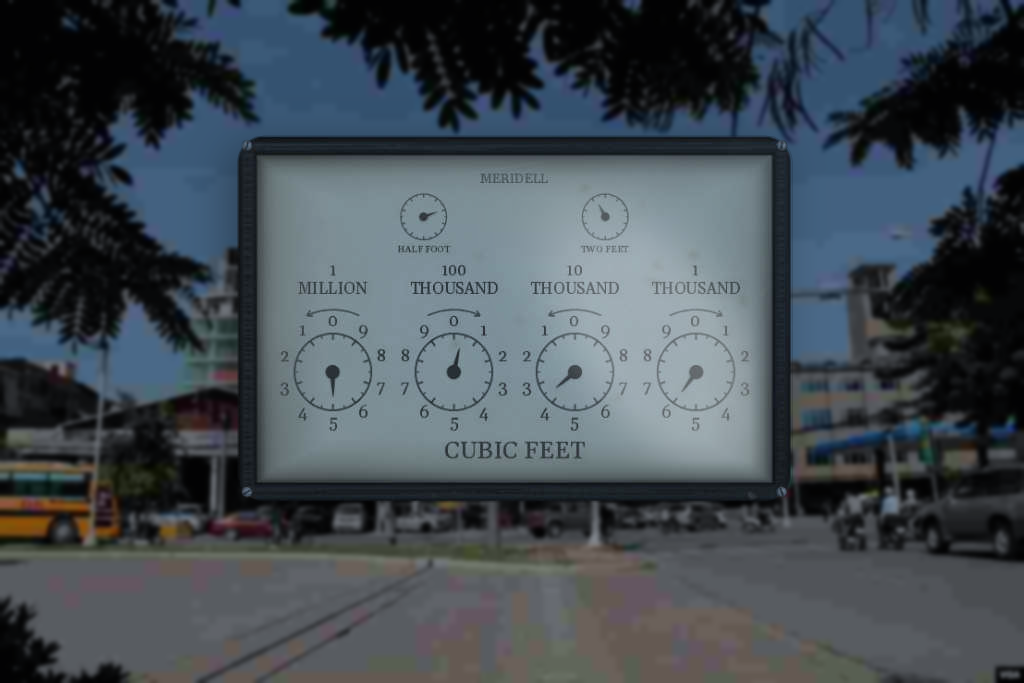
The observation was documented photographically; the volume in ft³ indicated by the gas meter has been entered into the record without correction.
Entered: 503600 ft³
